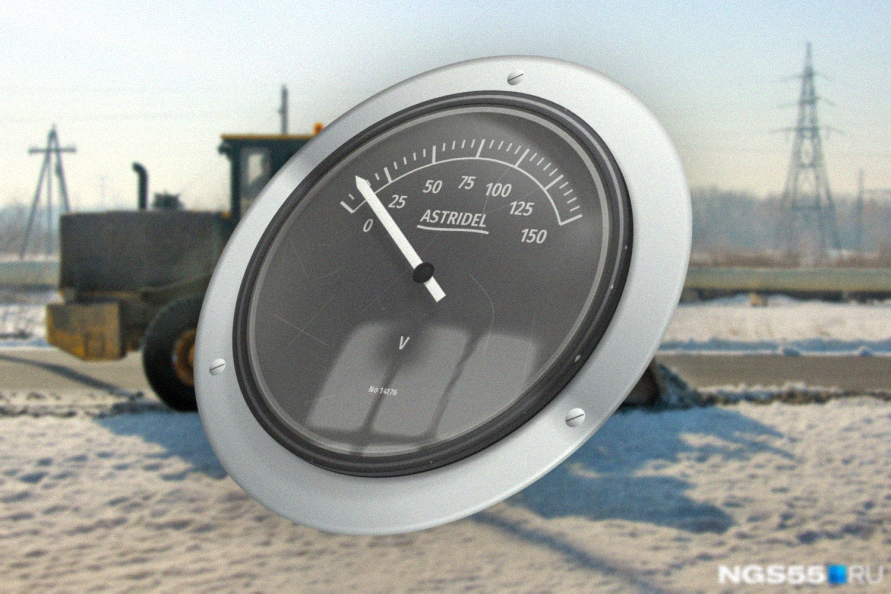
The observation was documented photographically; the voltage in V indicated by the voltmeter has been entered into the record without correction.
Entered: 12.5 V
